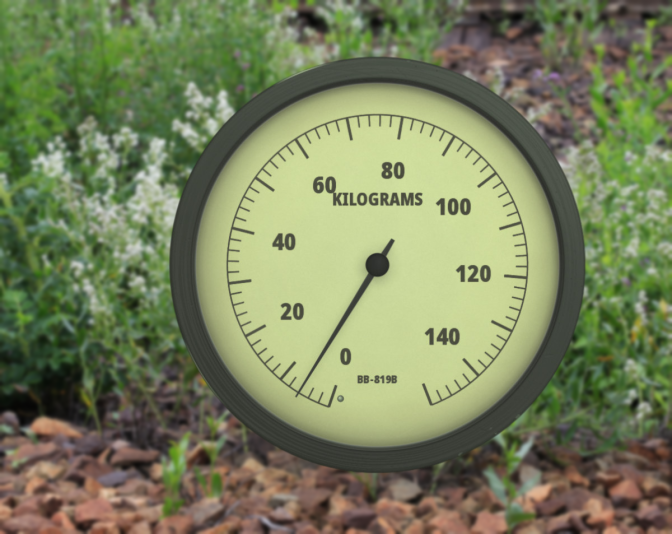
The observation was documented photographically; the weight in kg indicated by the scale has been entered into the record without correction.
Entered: 6 kg
